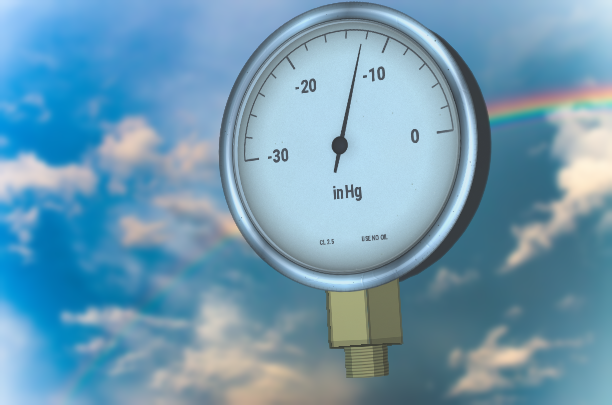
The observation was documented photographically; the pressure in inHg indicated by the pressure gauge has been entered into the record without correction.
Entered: -12 inHg
